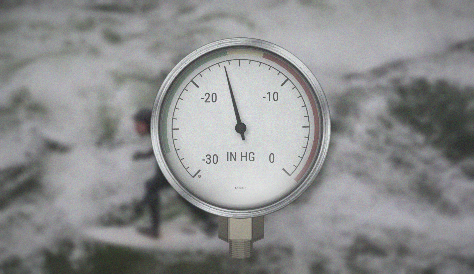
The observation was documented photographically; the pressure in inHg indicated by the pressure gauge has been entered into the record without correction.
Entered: -16.5 inHg
